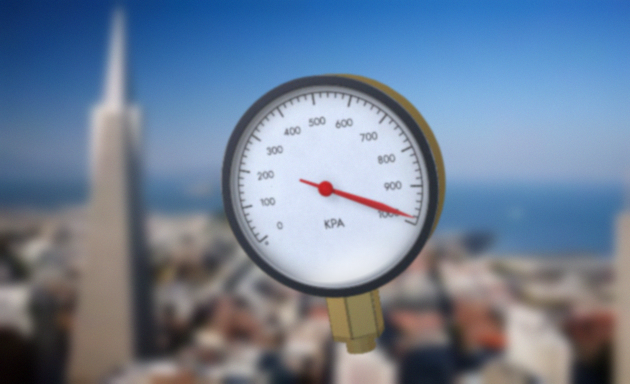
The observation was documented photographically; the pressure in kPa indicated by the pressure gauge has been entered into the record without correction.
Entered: 980 kPa
